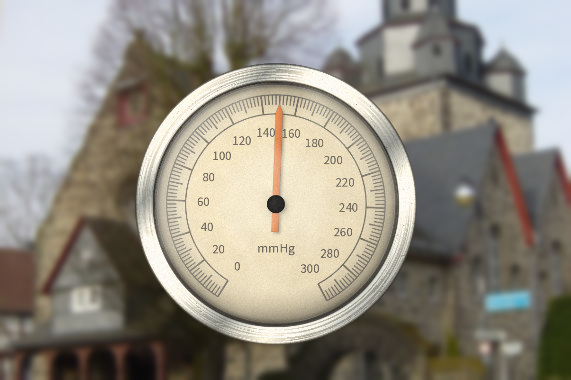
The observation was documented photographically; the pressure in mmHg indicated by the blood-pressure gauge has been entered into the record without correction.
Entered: 150 mmHg
